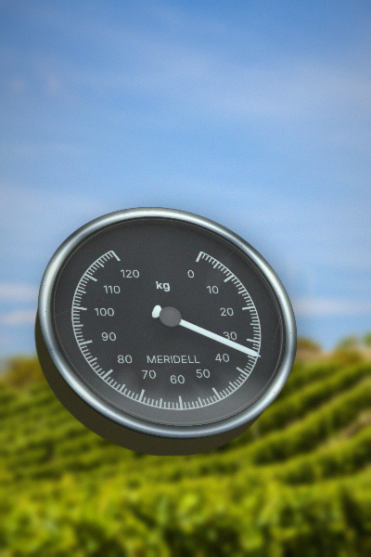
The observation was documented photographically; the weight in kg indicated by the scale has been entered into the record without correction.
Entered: 35 kg
